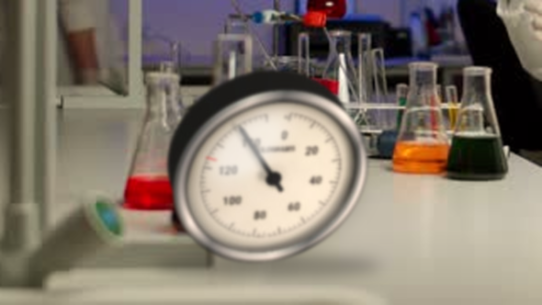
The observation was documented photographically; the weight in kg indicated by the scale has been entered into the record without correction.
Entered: 140 kg
